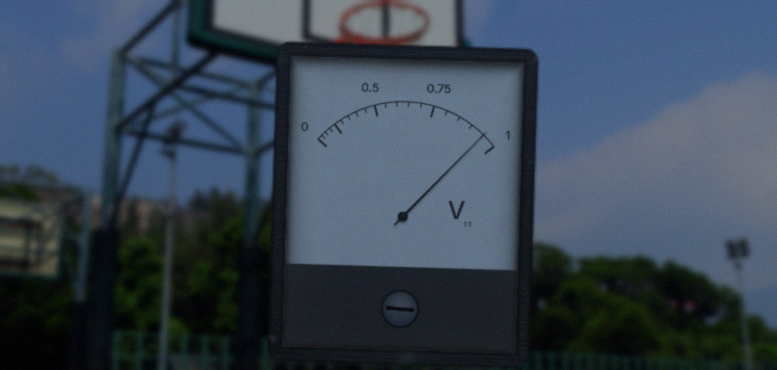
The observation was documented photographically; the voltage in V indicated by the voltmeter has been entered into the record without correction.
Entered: 0.95 V
